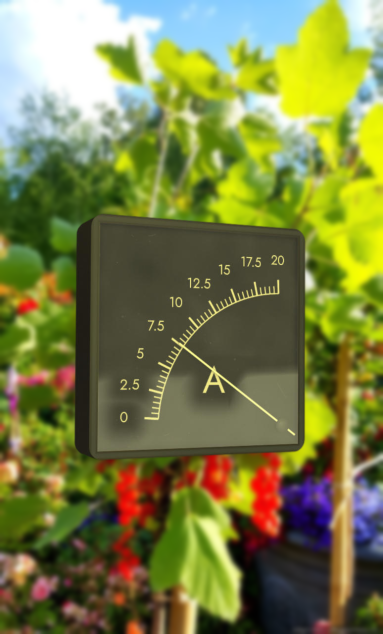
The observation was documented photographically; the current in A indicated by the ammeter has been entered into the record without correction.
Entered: 7.5 A
